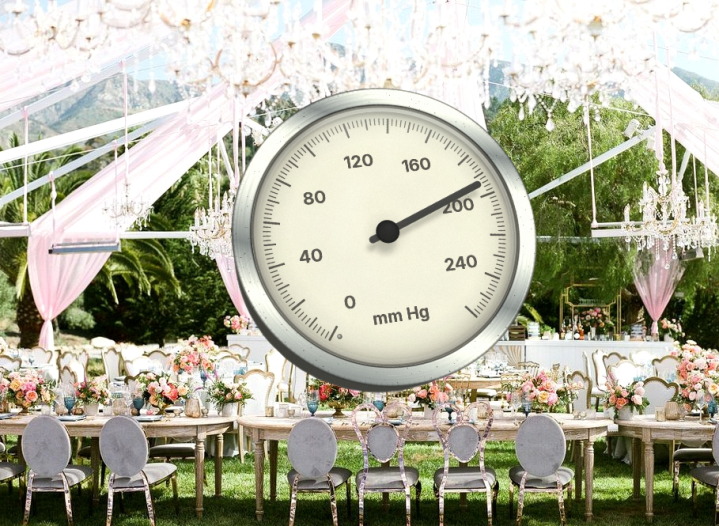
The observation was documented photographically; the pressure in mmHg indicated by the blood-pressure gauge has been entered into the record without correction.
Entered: 194 mmHg
